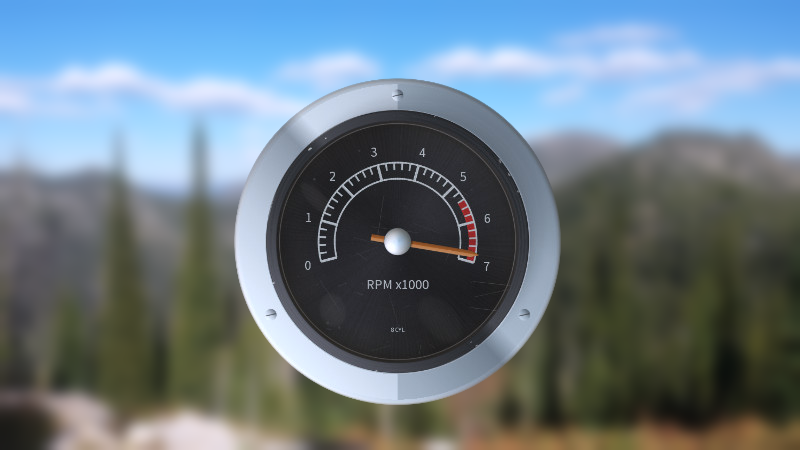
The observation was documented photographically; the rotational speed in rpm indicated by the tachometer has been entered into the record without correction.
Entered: 6800 rpm
